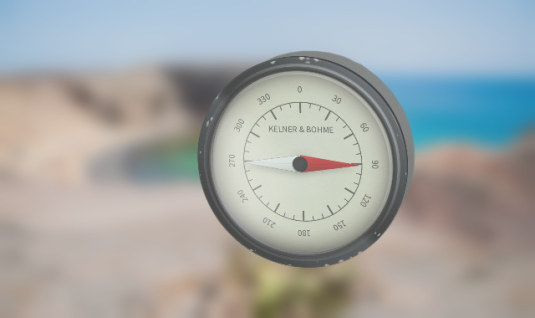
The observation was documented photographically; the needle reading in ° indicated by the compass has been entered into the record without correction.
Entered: 90 °
